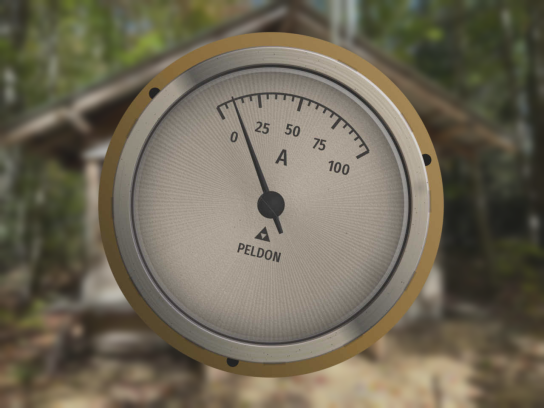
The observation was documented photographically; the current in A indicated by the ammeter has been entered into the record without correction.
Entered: 10 A
